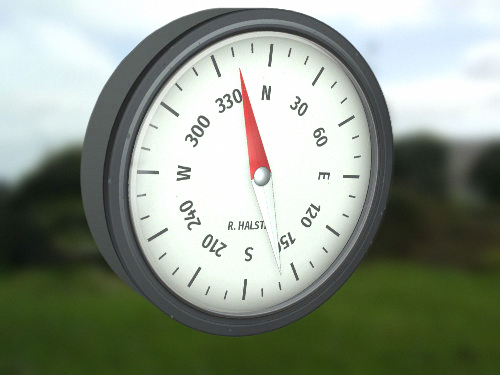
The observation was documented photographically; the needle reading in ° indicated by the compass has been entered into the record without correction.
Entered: 340 °
